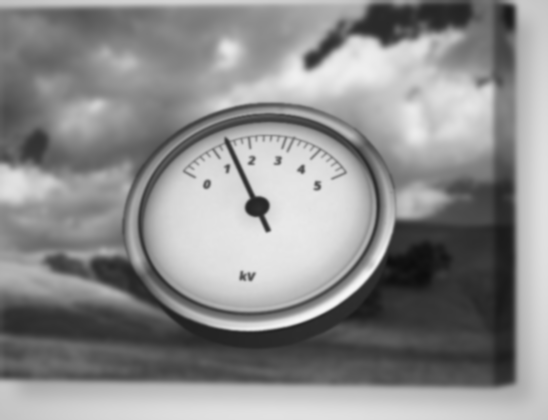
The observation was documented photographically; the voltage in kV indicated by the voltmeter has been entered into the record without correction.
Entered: 1.4 kV
